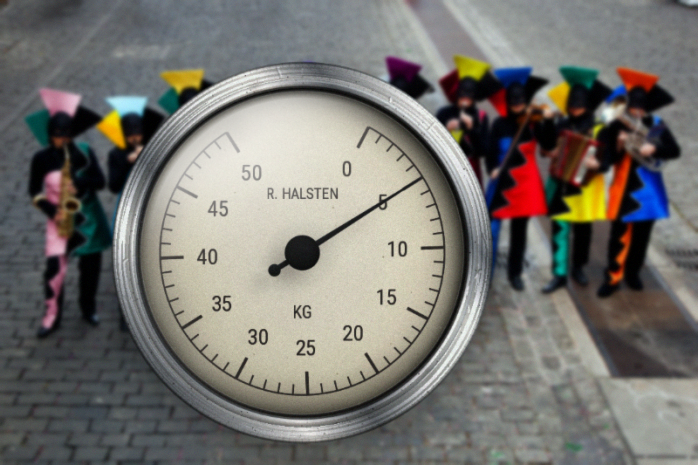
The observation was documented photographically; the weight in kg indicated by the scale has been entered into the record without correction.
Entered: 5 kg
